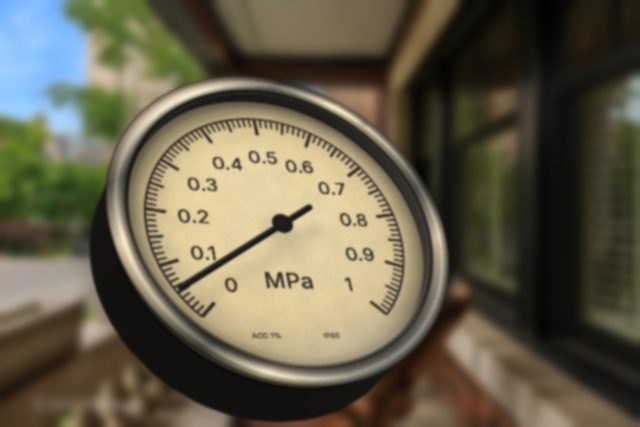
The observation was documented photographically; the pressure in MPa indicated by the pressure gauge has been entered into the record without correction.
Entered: 0.05 MPa
